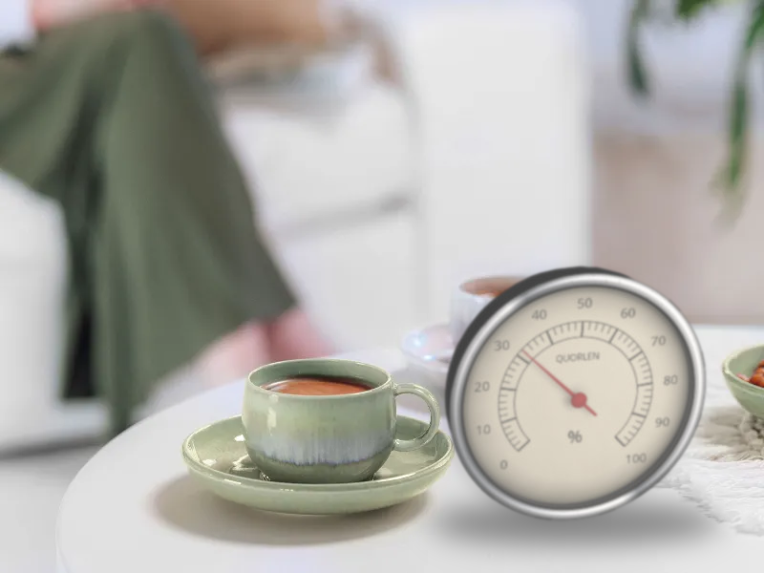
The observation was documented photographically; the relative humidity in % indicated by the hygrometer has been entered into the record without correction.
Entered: 32 %
